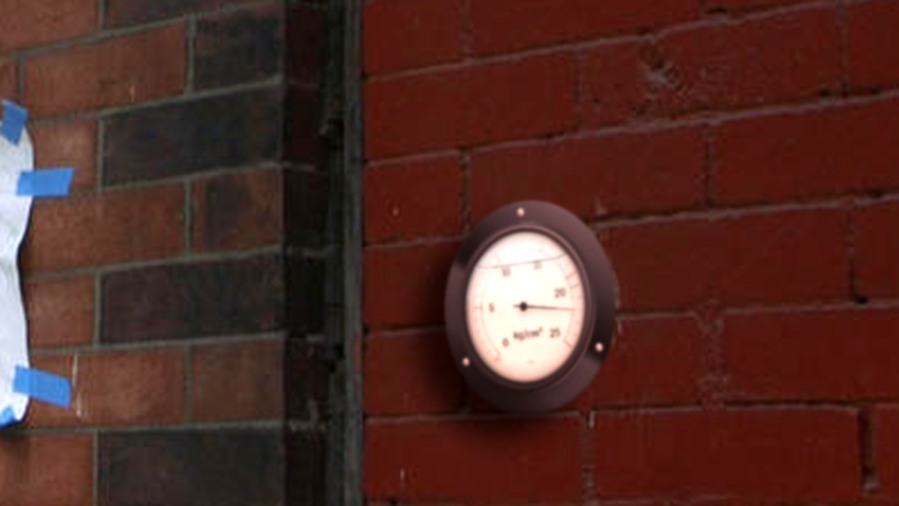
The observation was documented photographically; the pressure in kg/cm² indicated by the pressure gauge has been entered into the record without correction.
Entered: 22 kg/cm²
